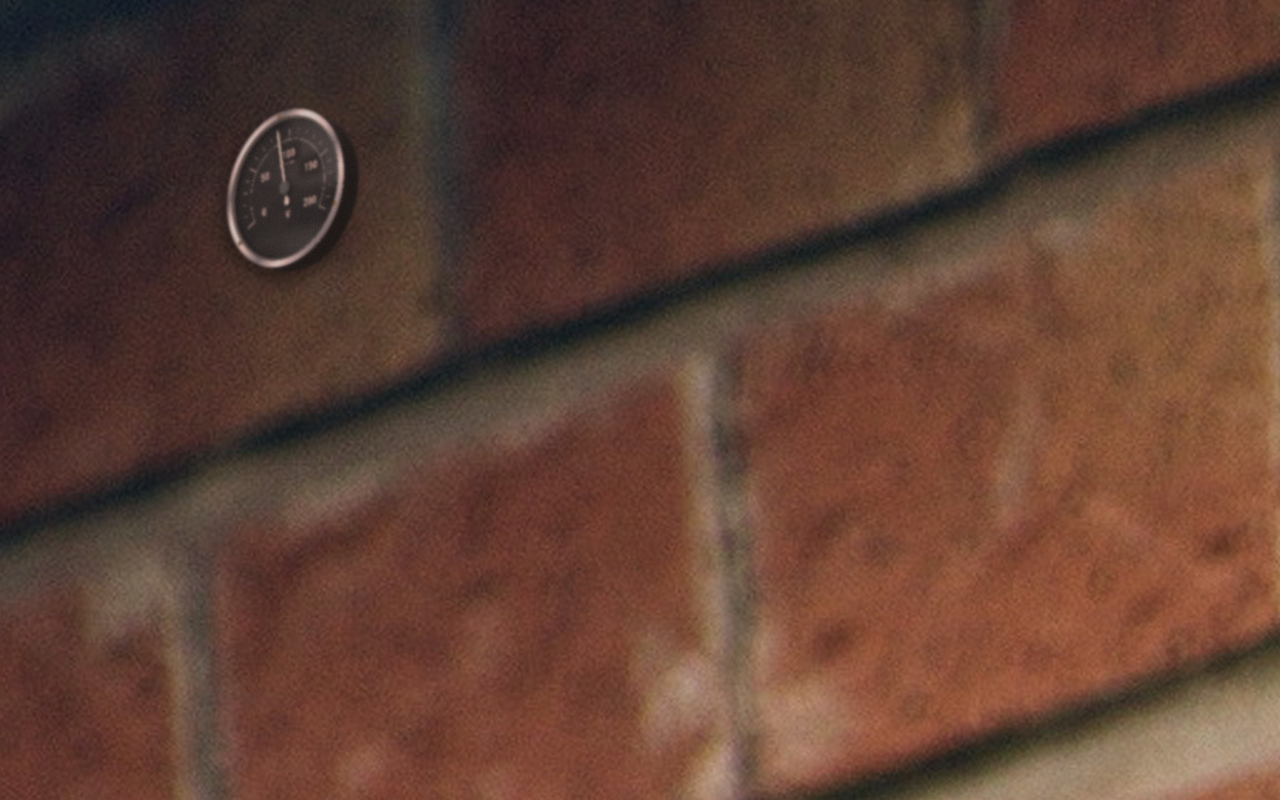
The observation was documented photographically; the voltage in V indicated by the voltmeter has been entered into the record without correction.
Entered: 90 V
